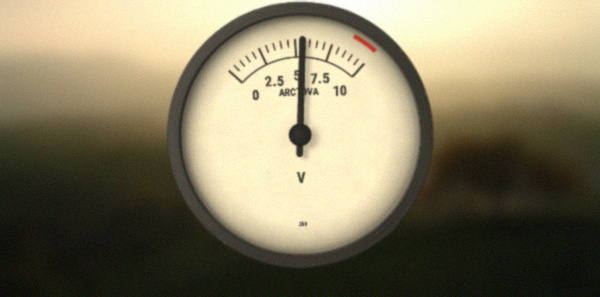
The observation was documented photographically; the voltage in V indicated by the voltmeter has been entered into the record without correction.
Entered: 5.5 V
